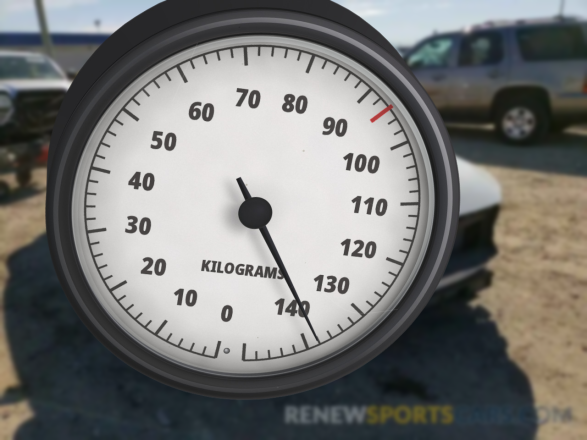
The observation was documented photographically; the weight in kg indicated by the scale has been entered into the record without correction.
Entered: 138 kg
